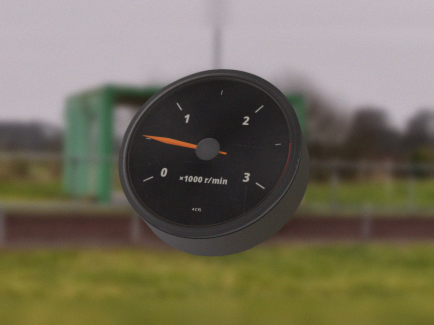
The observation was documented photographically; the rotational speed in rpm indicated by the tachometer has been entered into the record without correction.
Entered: 500 rpm
